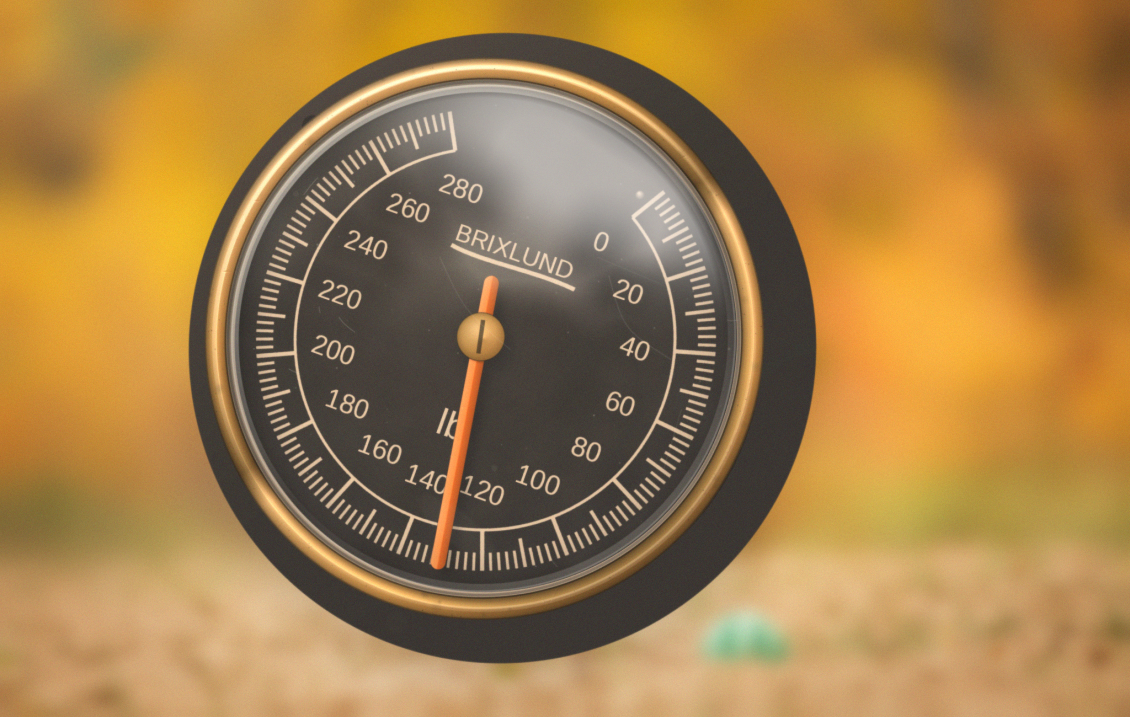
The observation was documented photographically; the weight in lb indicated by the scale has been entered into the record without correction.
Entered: 130 lb
